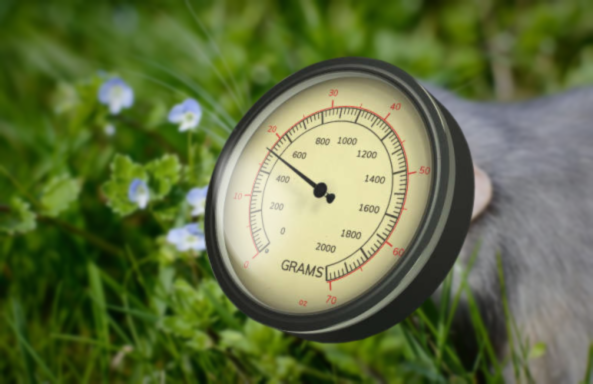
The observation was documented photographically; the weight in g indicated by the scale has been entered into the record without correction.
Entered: 500 g
